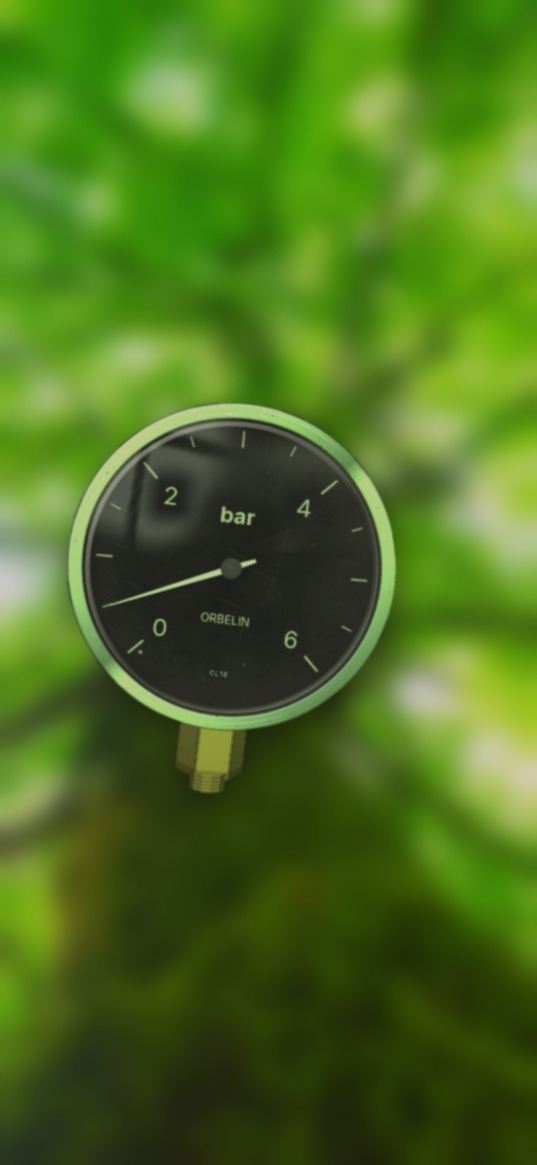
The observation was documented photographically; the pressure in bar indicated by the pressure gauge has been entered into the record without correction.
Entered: 0.5 bar
